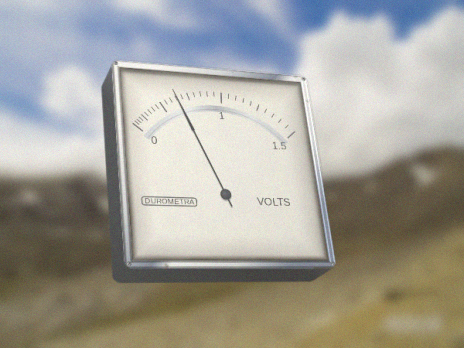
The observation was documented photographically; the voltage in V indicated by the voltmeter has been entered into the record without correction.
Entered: 0.65 V
